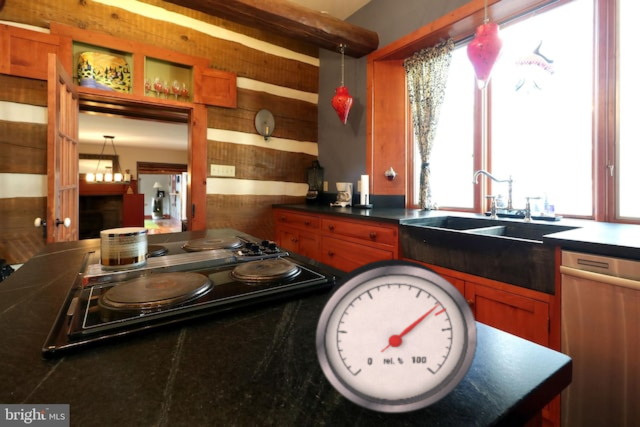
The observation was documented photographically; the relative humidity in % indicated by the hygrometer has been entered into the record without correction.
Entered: 68 %
